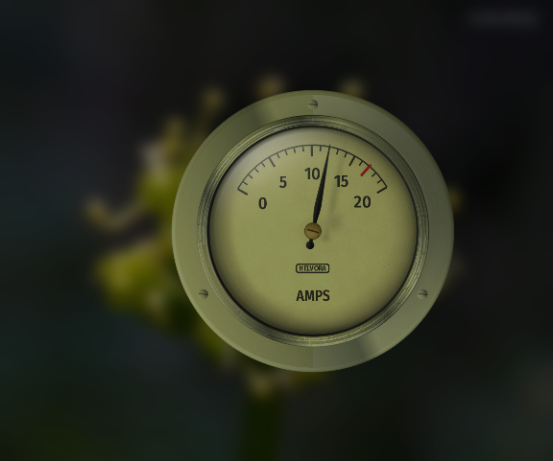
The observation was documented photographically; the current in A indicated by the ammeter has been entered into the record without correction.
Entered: 12 A
